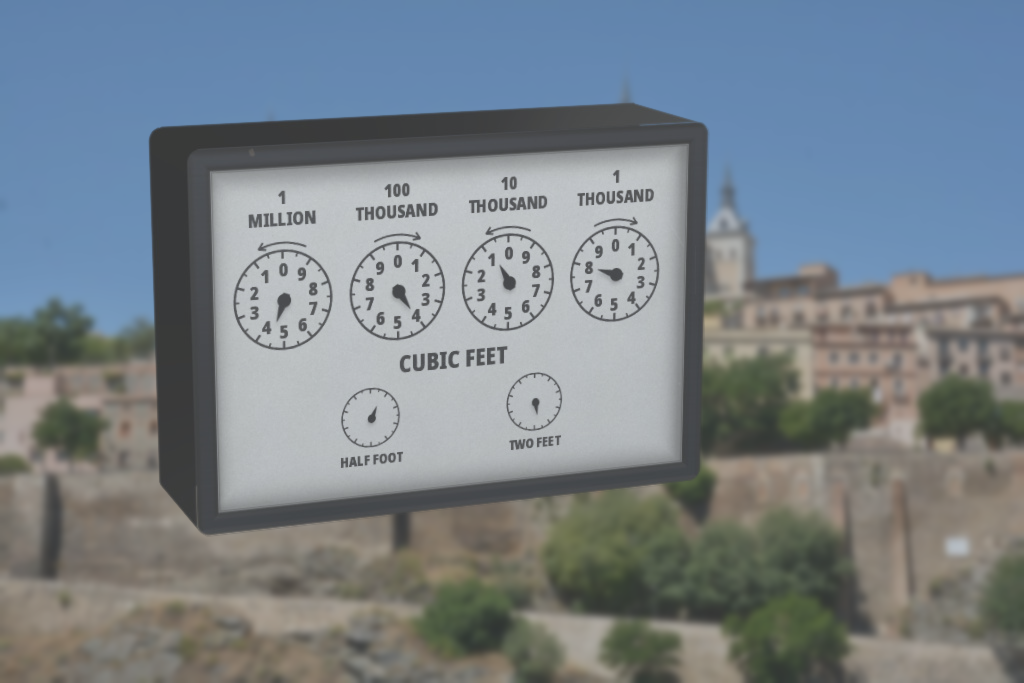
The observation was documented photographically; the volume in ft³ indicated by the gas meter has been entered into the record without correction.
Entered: 440800 ft³
